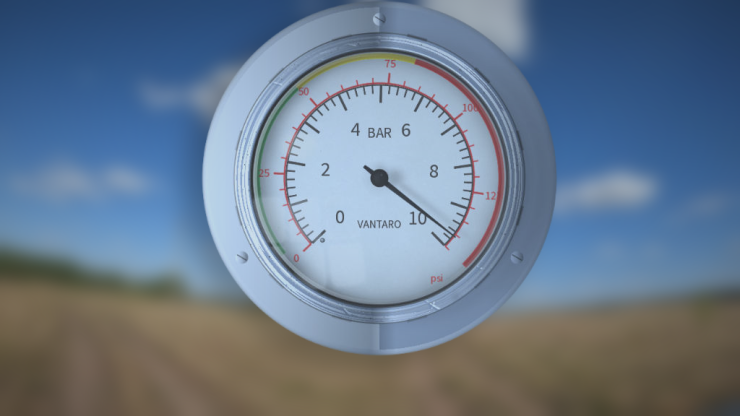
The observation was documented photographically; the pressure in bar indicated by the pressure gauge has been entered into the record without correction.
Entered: 9.7 bar
